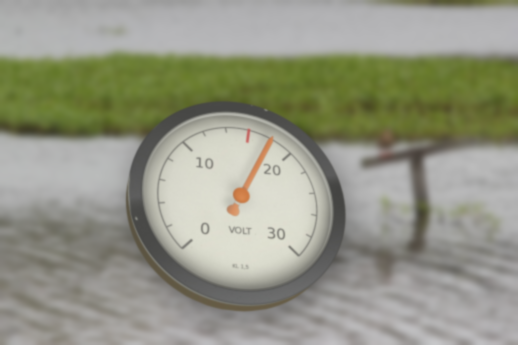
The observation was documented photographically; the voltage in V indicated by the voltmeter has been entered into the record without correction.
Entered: 18 V
